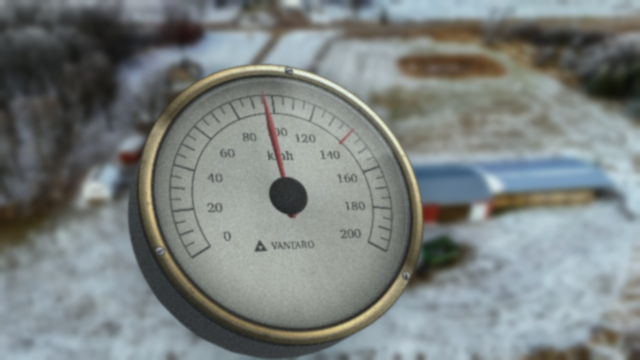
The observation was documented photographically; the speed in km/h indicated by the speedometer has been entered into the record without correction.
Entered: 95 km/h
